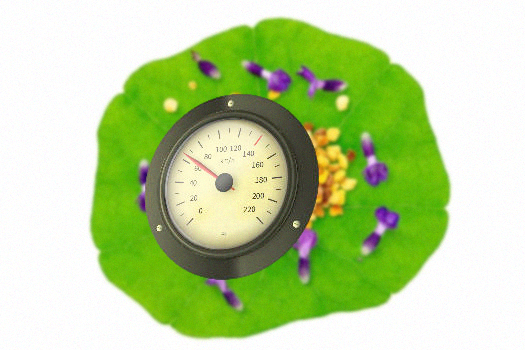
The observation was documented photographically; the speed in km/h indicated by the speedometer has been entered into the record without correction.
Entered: 65 km/h
